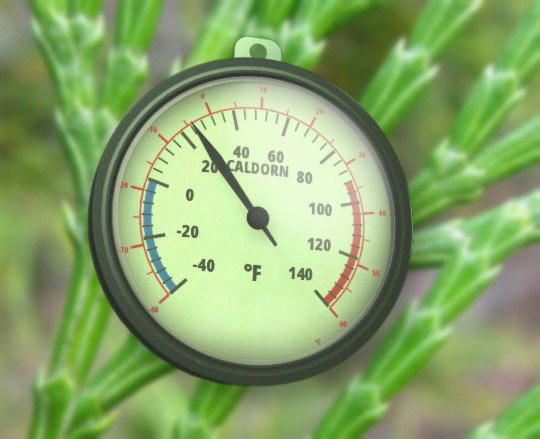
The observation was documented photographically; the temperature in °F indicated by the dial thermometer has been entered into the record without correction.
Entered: 24 °F
